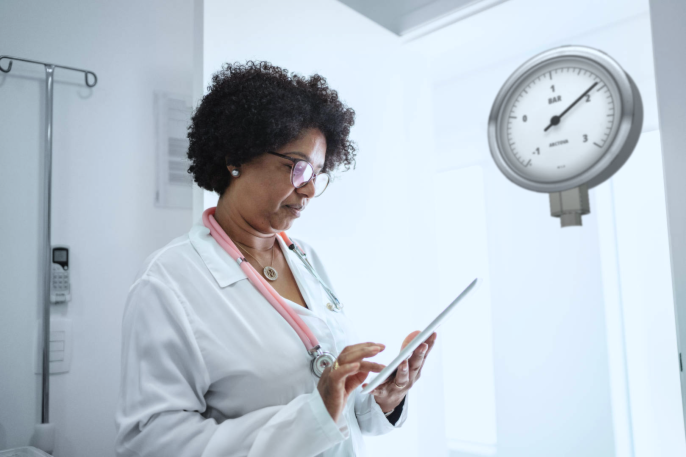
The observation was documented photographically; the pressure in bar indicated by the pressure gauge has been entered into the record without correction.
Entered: 1.9 bar
